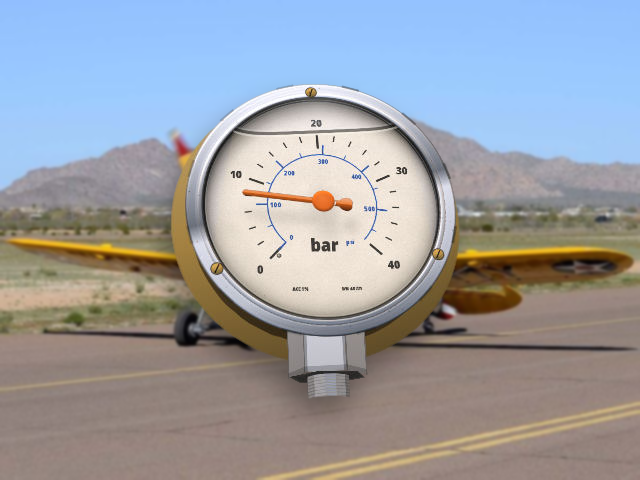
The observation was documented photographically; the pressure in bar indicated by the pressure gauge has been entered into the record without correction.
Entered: 8 bar
